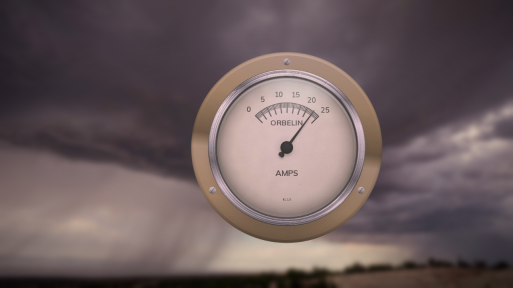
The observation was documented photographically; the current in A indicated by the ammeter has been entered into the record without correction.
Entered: 22.5 A
